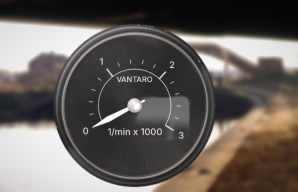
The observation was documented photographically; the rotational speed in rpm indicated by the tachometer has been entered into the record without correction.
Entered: 0 rpm
